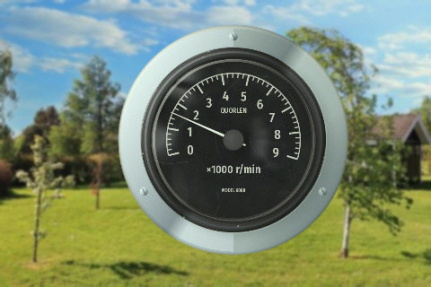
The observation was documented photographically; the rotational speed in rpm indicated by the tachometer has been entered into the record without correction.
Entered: 1600 rpm
